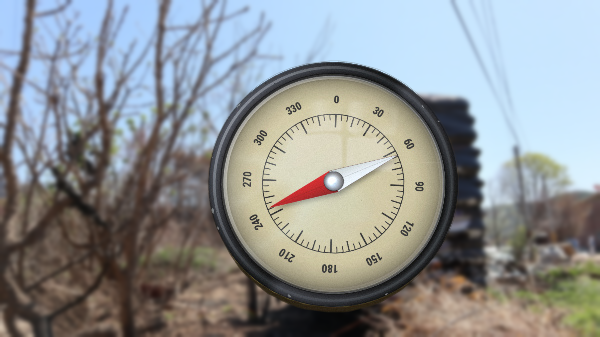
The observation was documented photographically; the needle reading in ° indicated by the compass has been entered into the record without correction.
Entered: 245 °
